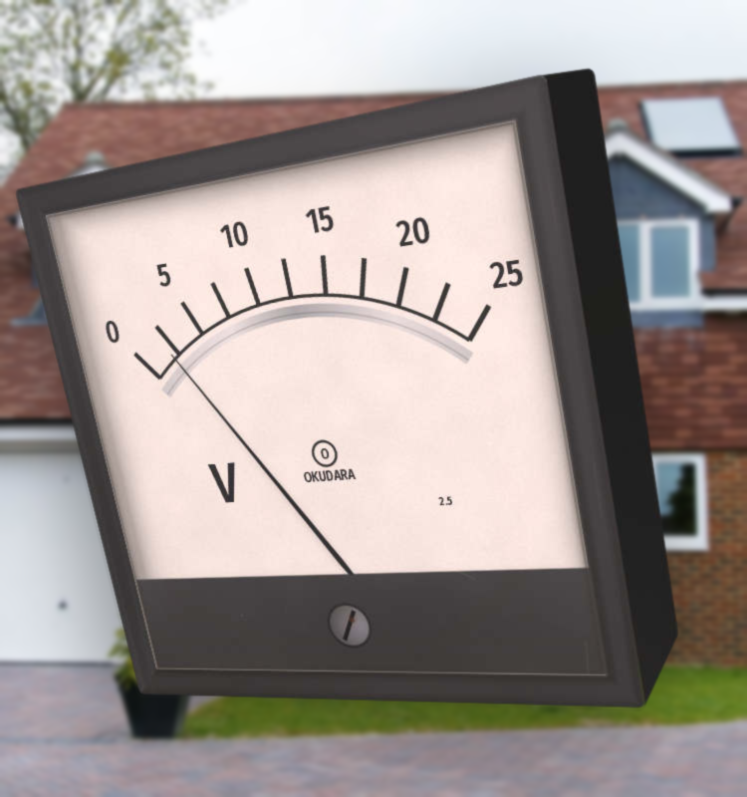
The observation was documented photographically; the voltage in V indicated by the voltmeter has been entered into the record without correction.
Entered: 2.5 V
